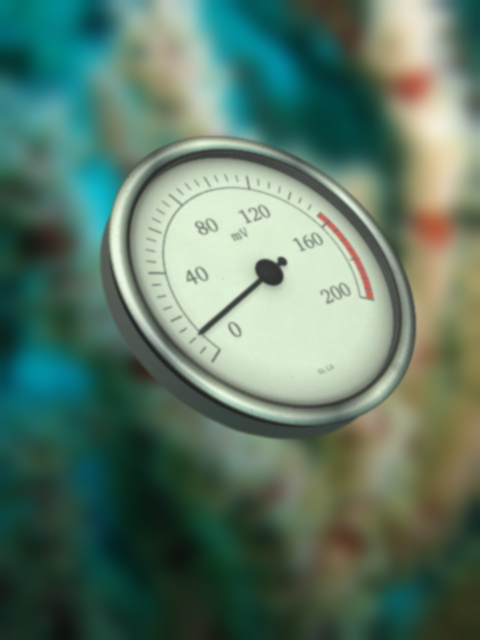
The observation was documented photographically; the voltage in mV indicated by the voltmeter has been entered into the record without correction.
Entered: 10 mV
